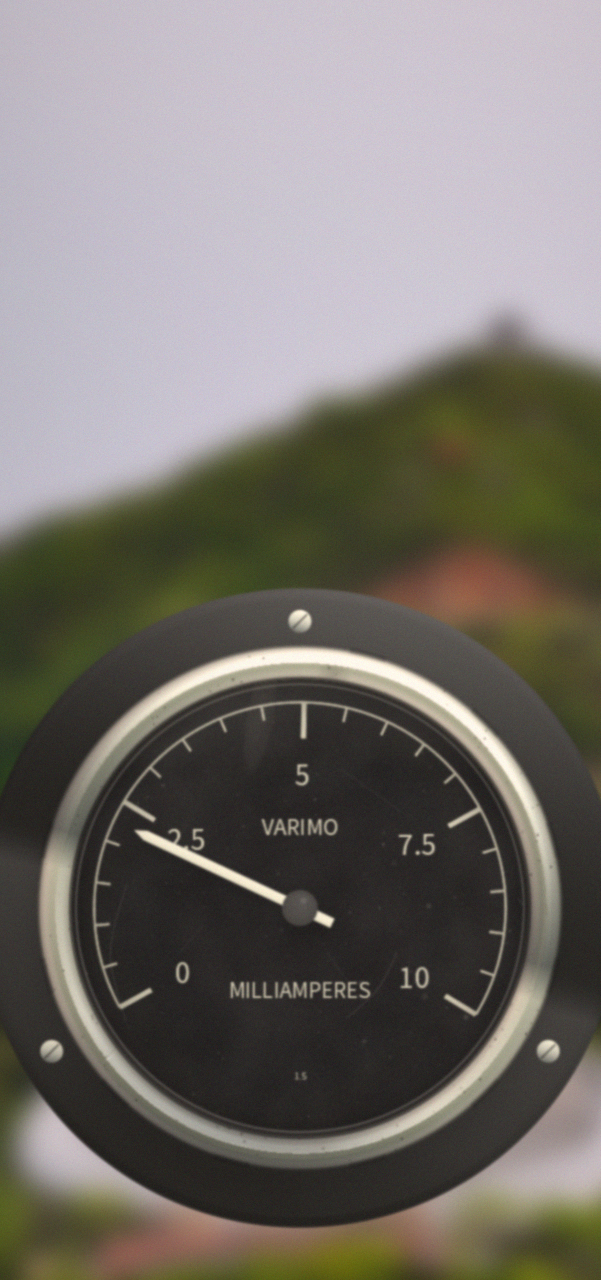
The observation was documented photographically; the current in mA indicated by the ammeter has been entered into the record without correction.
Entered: 2.25 mA
